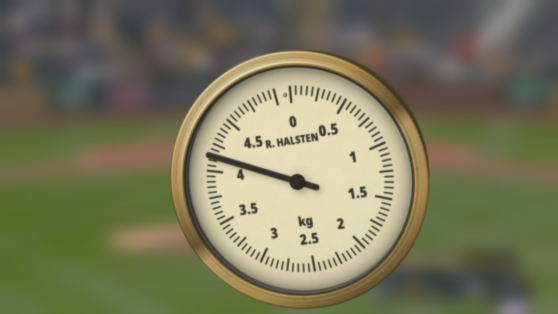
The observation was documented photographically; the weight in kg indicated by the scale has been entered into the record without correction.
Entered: 4.15 kg
